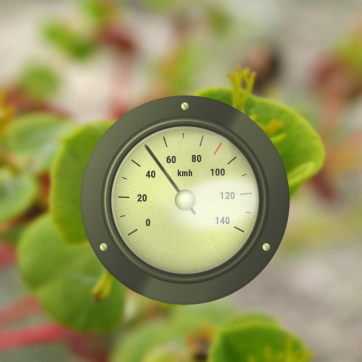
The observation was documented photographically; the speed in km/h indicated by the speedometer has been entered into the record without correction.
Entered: 50 km/h
